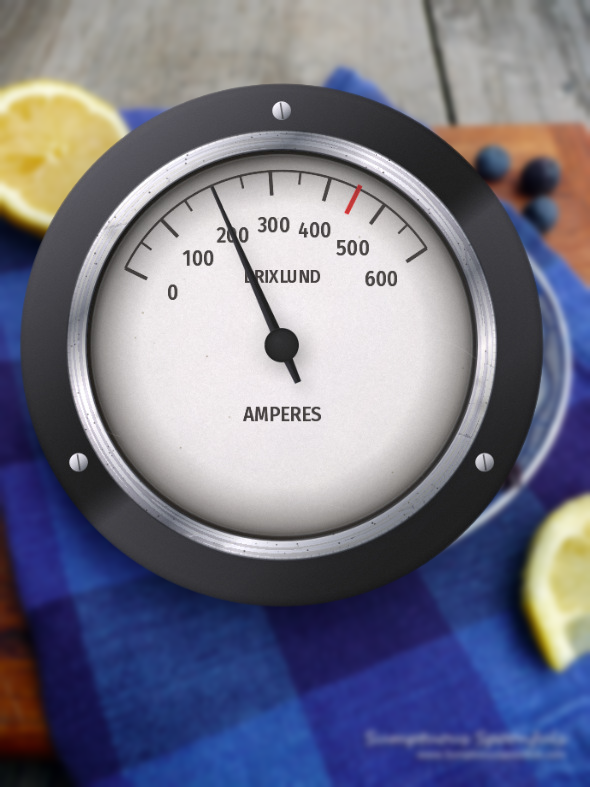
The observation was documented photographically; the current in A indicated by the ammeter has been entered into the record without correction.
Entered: 200 A
